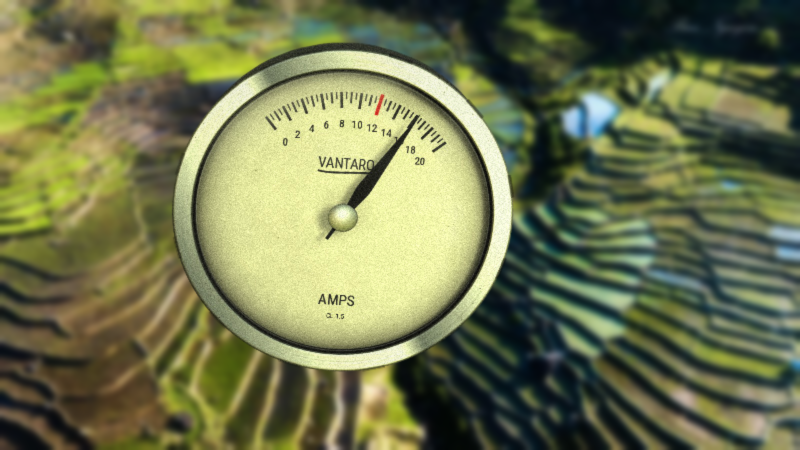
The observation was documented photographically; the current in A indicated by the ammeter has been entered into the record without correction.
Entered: 16 A
